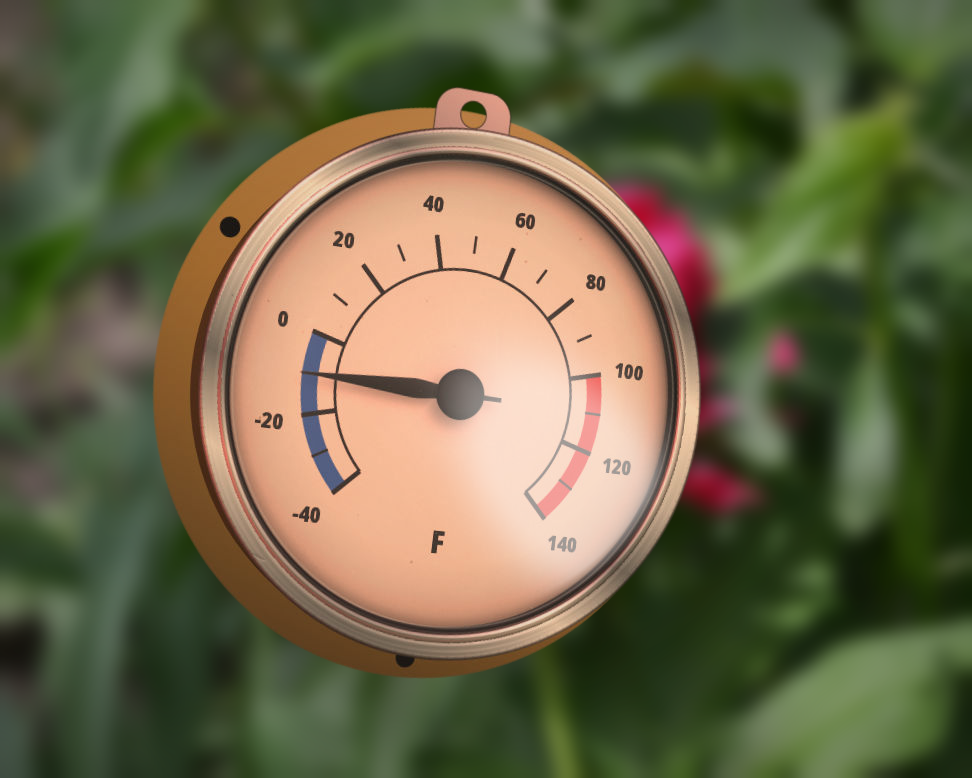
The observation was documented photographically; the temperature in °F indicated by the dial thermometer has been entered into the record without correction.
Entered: -10 °F
